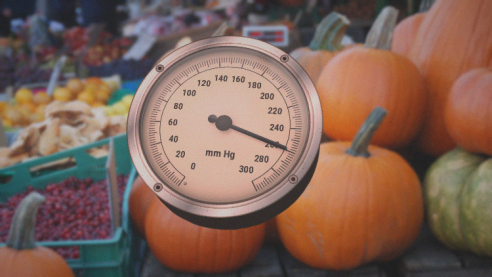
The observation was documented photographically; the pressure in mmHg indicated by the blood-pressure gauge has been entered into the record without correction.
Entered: 260 mmHg
